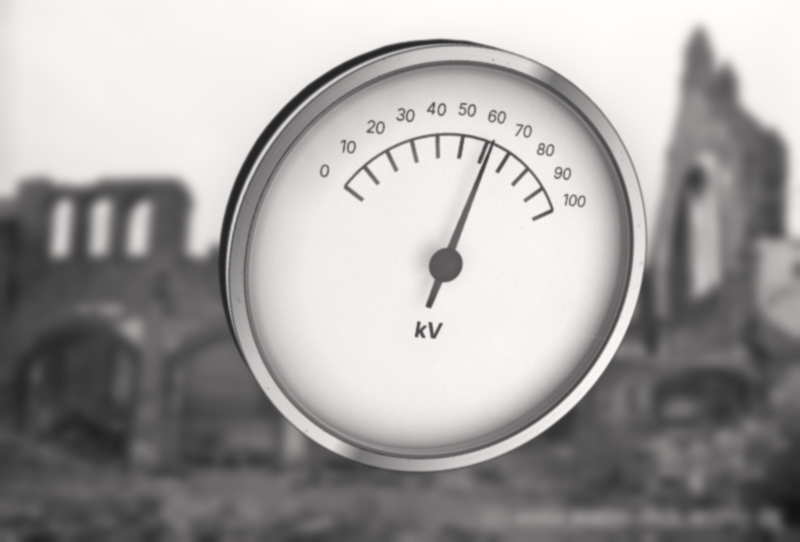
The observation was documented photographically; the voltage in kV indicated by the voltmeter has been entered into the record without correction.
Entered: 60 kV
